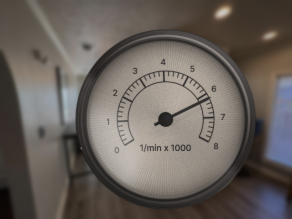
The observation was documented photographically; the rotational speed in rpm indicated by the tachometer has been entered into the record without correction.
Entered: 6200 rpm
